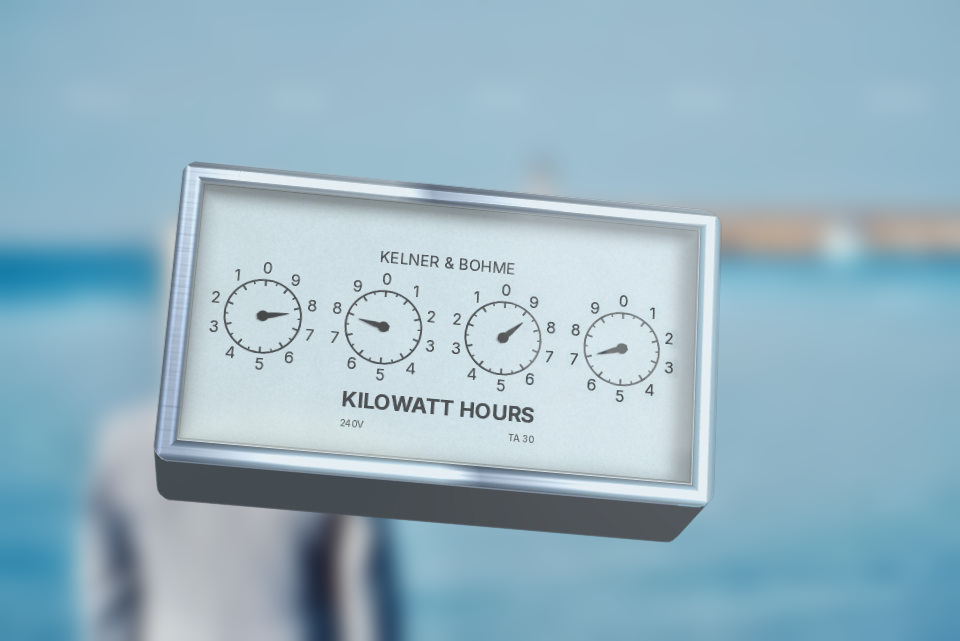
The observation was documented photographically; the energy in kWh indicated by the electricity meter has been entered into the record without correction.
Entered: 7787 kWh
